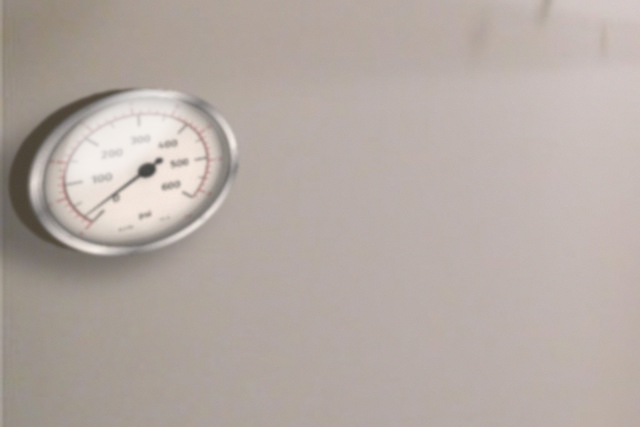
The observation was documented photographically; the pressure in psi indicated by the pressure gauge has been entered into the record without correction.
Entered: 25 psi
